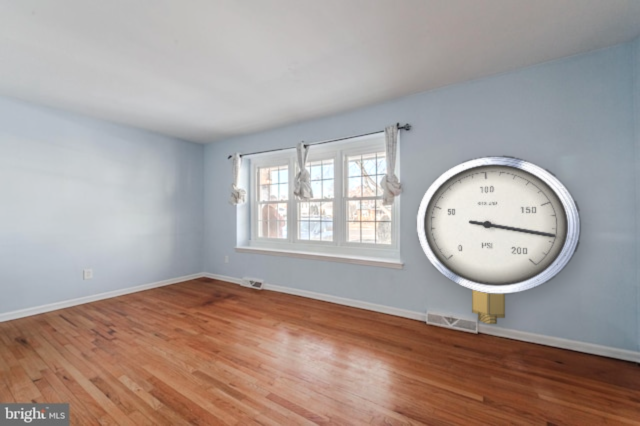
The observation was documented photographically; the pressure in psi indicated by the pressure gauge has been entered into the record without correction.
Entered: 175 psi
